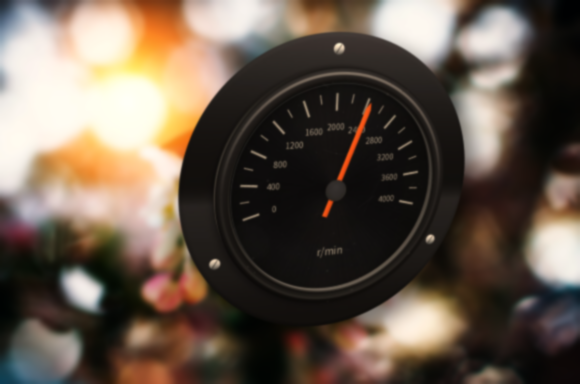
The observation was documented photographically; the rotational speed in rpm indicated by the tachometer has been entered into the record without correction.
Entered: 2400 rpm
